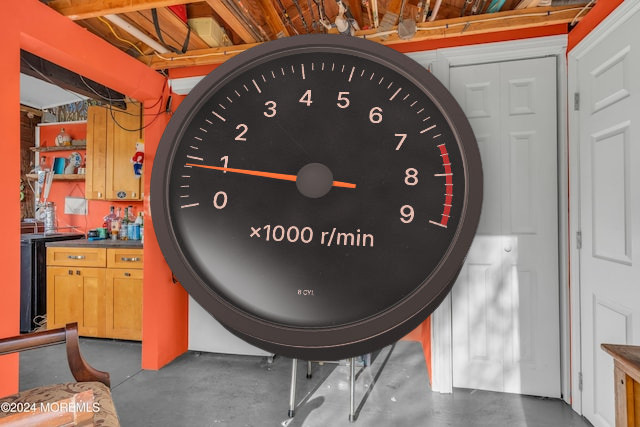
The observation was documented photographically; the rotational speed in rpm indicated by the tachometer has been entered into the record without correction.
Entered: 800 rpm
